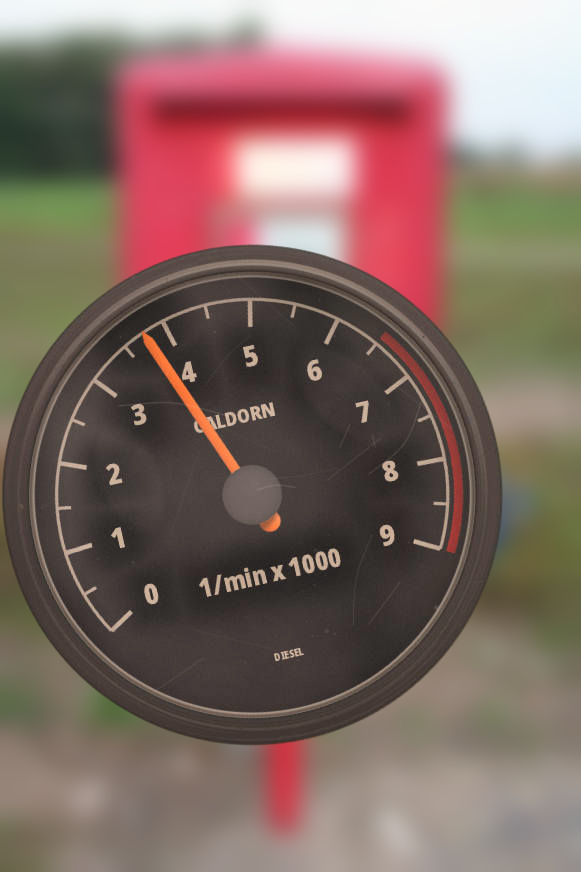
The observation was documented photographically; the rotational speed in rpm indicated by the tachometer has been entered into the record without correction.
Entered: 3750 rpm
